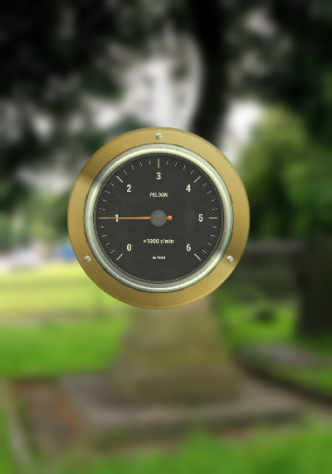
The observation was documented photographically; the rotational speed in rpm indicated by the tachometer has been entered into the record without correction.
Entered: 1000 rpm
